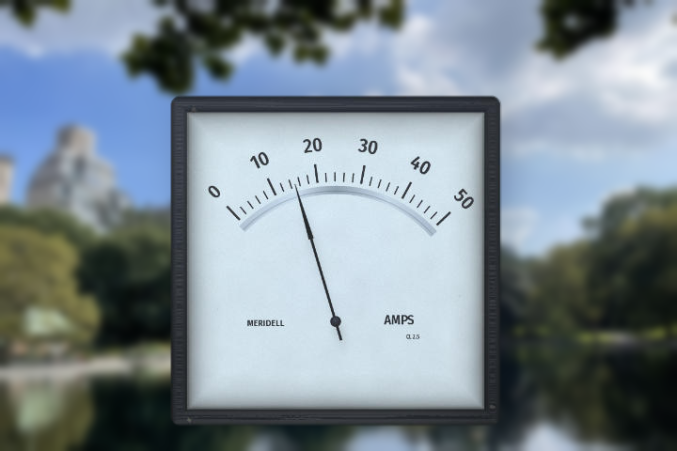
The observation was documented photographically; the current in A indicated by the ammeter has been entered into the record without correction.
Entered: 15 A
